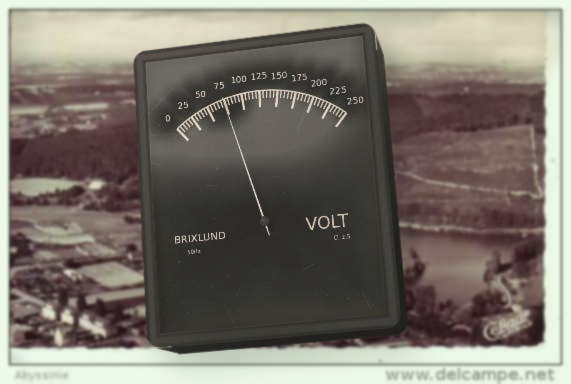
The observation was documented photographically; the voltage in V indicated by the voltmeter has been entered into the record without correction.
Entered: 75 V
